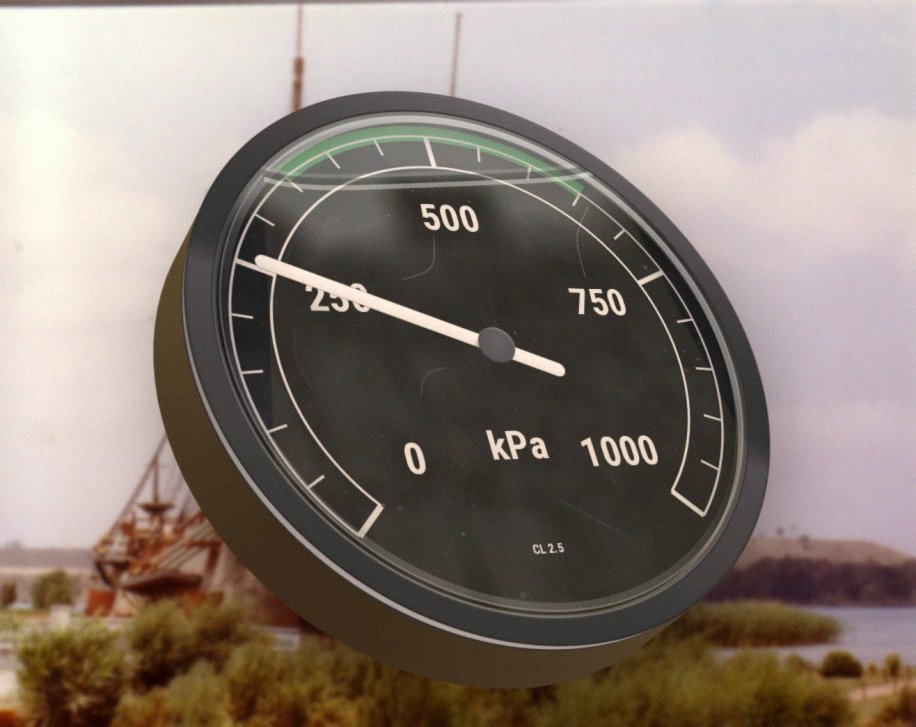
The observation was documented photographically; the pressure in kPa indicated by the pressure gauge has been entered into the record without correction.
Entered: 250 kPa
